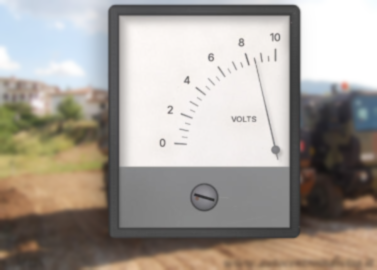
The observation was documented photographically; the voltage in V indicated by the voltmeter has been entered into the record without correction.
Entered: 8.5 V
